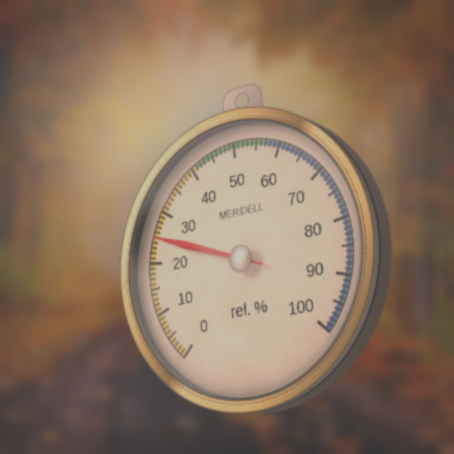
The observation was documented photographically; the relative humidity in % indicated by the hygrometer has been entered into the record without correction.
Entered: 25 %
